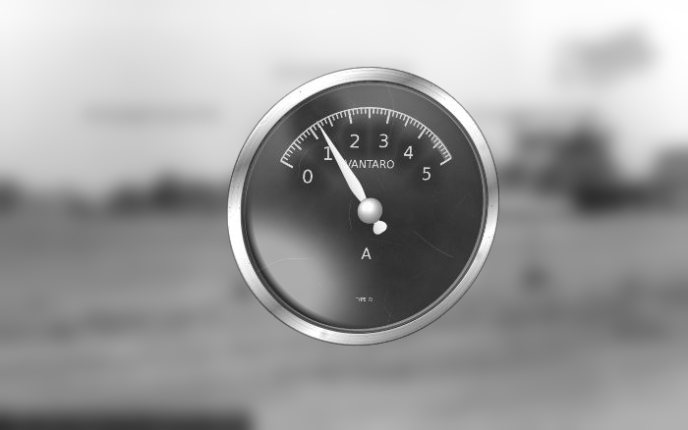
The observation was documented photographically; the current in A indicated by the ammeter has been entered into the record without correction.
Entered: 1.2 A
